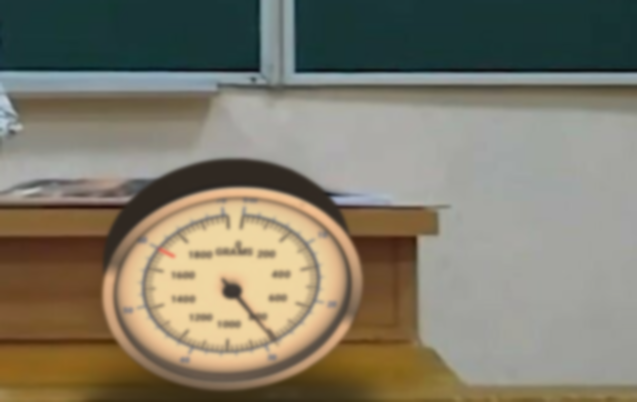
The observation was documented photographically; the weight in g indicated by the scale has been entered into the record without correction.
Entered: 800 g
